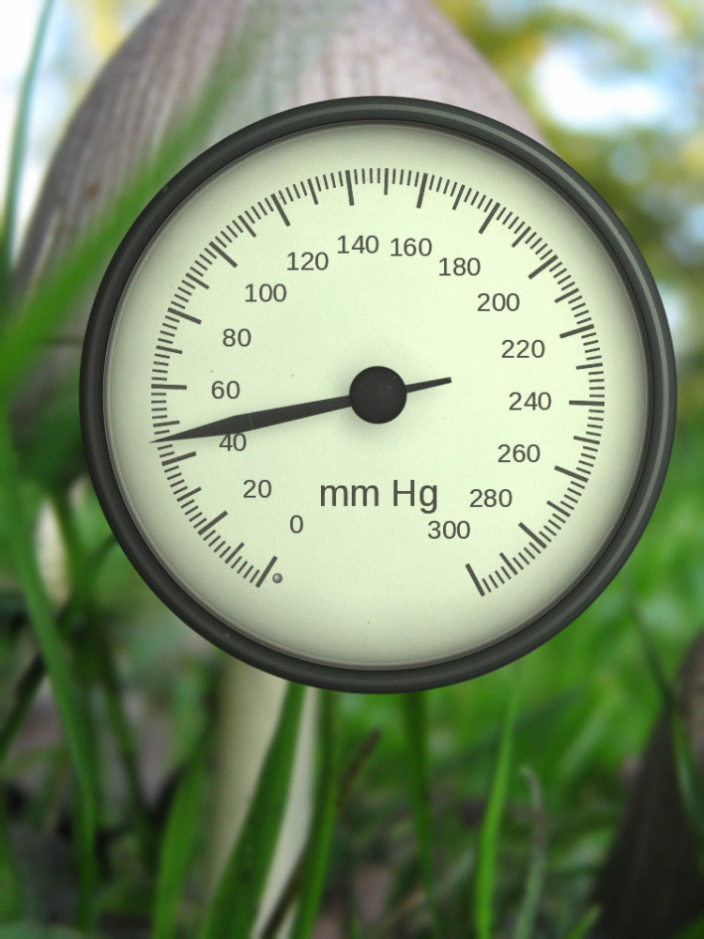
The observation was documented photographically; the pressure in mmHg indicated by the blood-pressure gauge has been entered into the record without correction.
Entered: 46 mmHg
